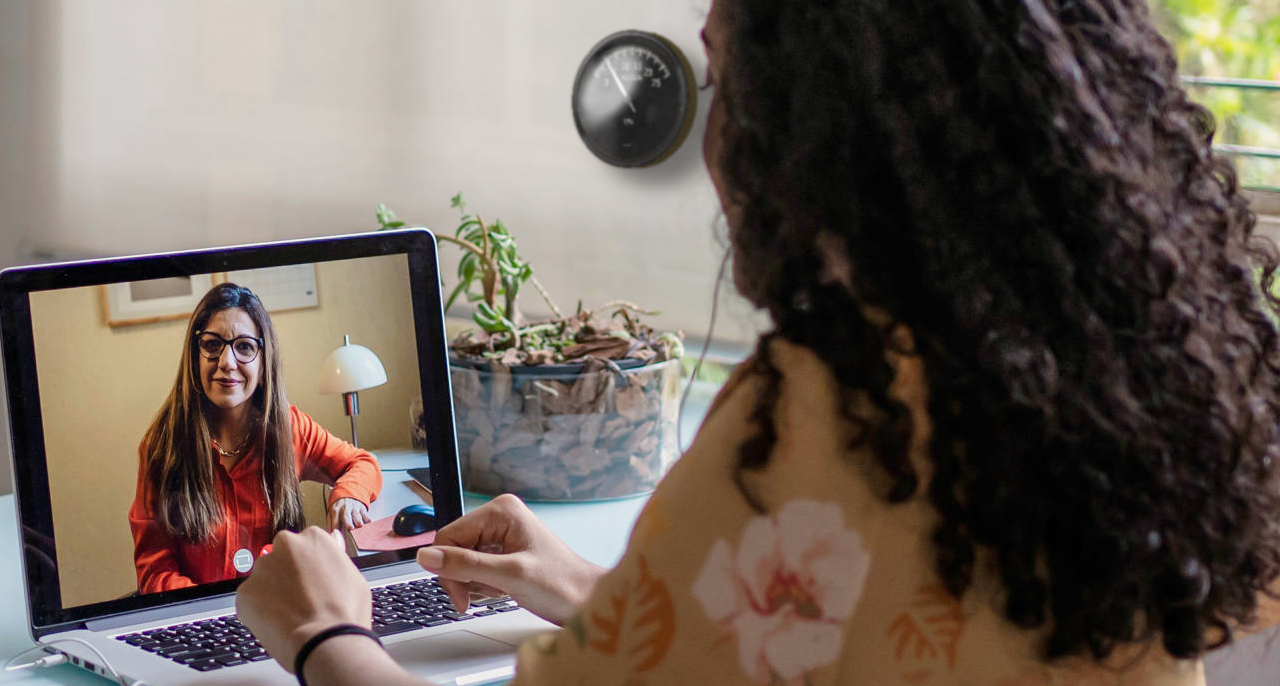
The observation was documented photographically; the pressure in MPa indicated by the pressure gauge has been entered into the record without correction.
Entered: 5 MPa
